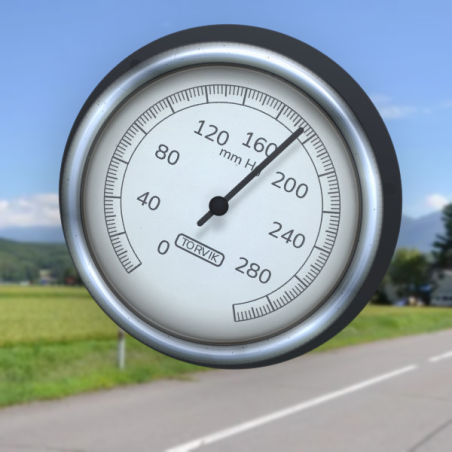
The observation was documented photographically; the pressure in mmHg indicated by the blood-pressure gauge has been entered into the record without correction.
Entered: 174 mmHg
